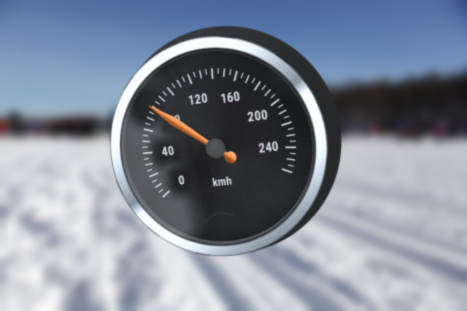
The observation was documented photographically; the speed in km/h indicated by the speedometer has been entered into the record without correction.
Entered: 80 km/h
